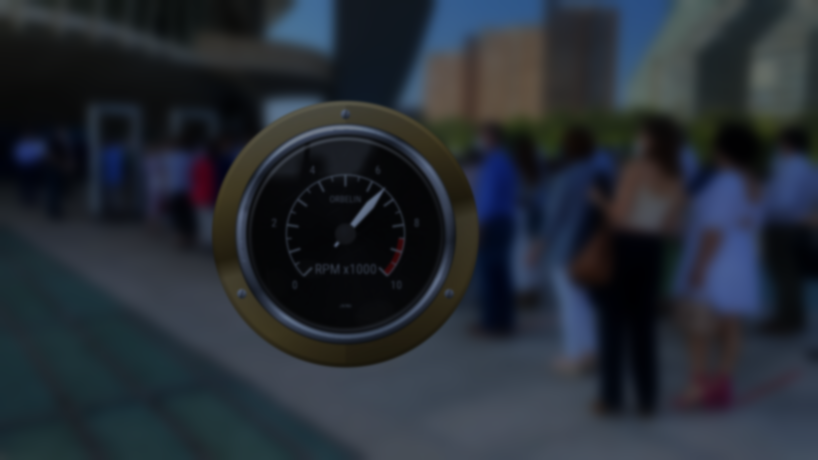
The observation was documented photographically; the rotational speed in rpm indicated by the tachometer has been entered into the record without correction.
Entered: 6500 rpm
